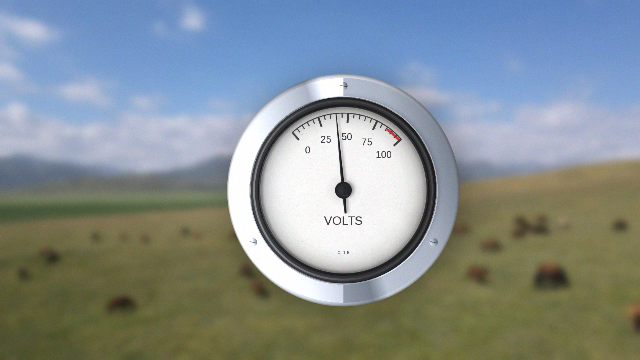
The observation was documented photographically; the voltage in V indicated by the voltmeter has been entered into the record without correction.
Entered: 40 V
